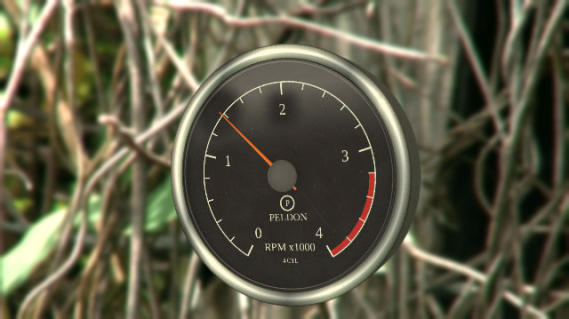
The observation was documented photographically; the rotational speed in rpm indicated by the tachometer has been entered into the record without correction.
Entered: 1400 rpm
